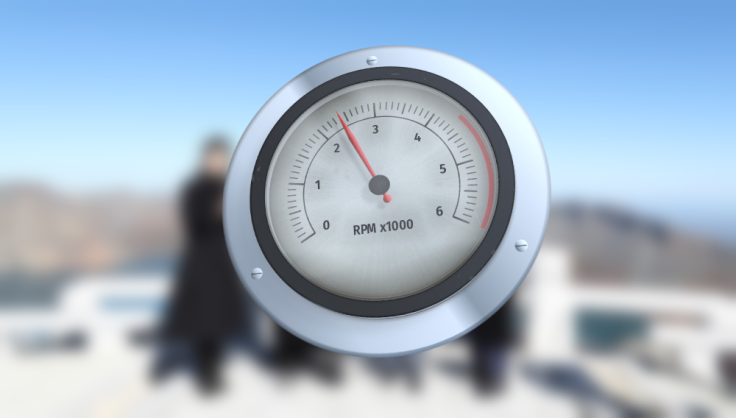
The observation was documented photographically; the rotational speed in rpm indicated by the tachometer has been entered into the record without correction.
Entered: 2400 rpm
